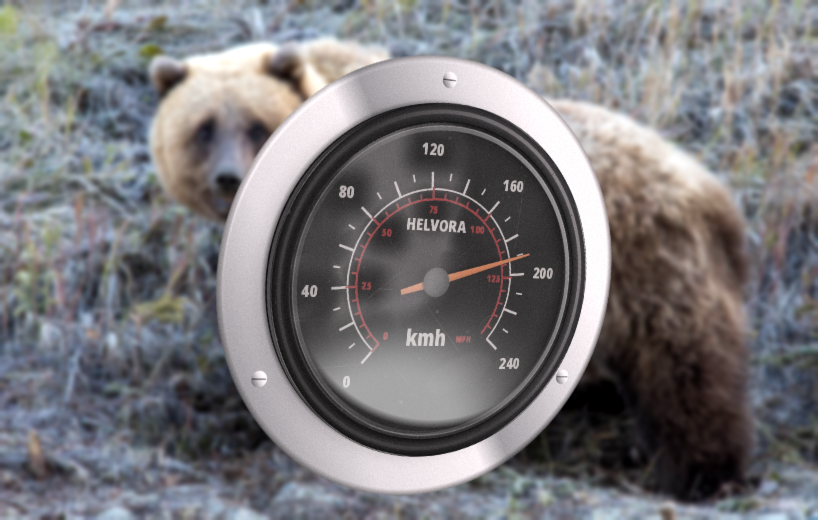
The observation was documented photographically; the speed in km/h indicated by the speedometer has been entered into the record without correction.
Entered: 190 km/h
